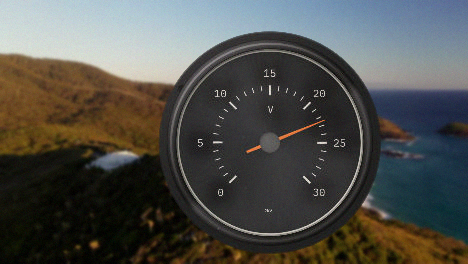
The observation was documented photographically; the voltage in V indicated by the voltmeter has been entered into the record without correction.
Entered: 22.5 V
